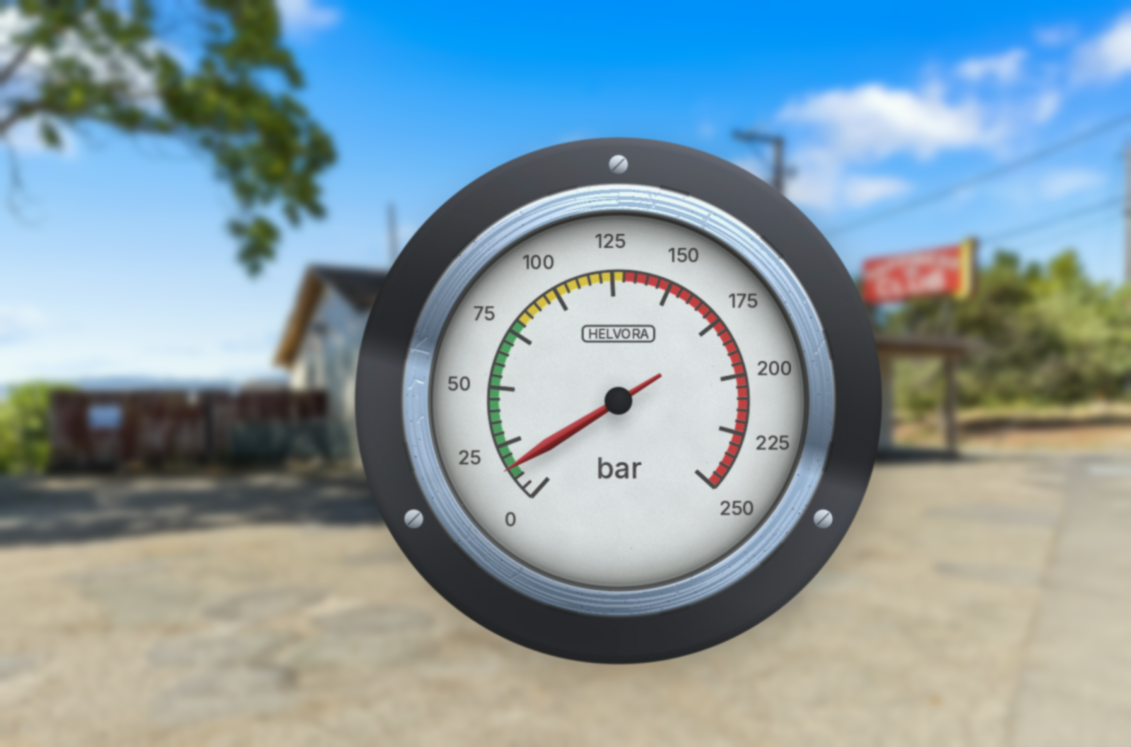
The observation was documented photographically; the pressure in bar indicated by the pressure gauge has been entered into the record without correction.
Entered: 15 bar
